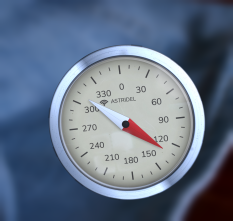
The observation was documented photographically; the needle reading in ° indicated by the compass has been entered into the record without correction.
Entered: 130 °
